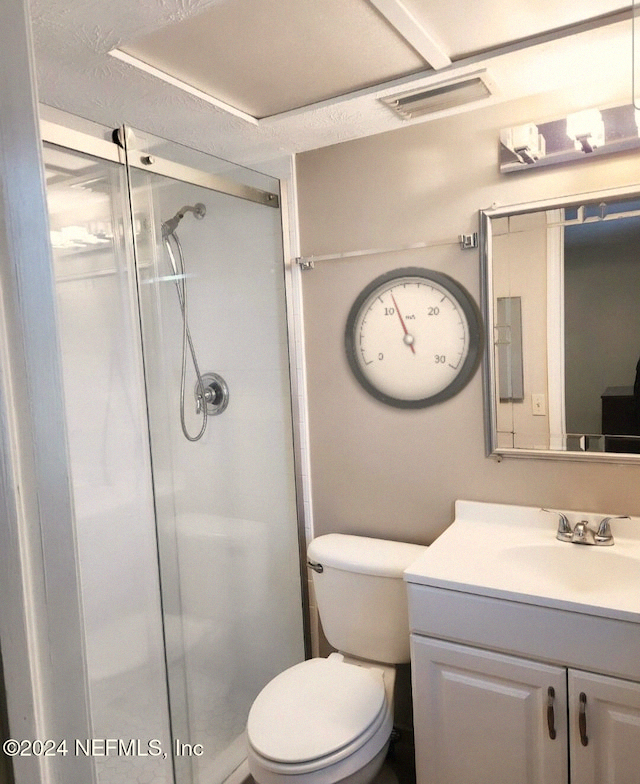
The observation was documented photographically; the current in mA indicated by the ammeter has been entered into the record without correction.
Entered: 12 mA
